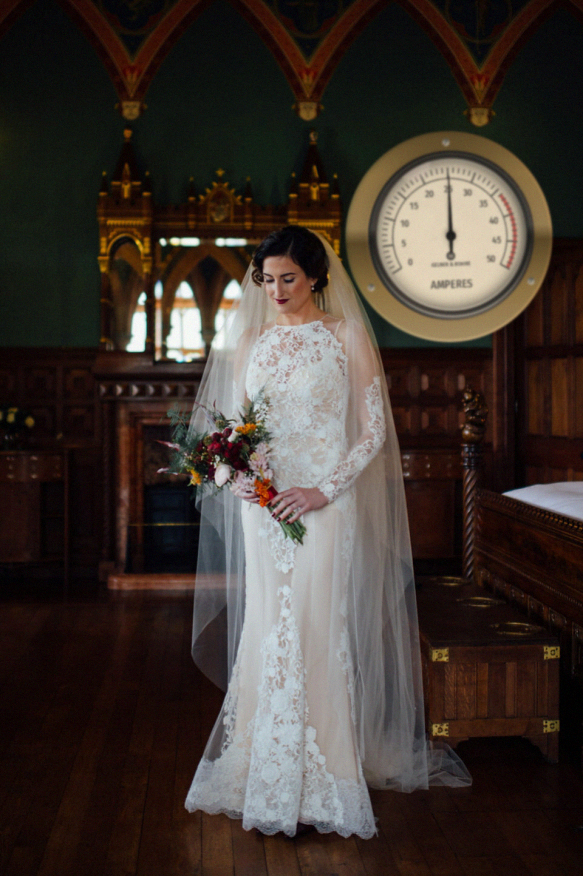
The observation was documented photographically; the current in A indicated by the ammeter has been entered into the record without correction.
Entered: 25 A
